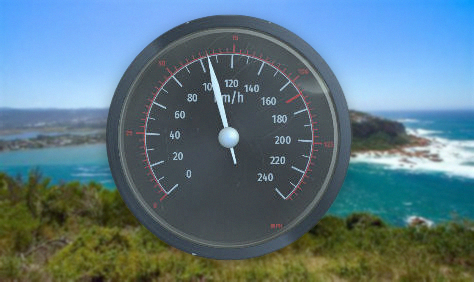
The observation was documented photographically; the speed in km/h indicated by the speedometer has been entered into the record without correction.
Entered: 105 km/h
